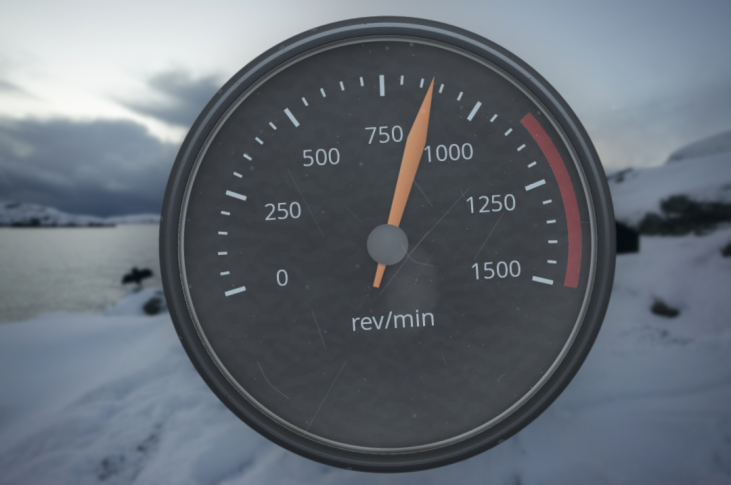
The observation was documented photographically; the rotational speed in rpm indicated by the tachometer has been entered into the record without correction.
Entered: 875 rpm
